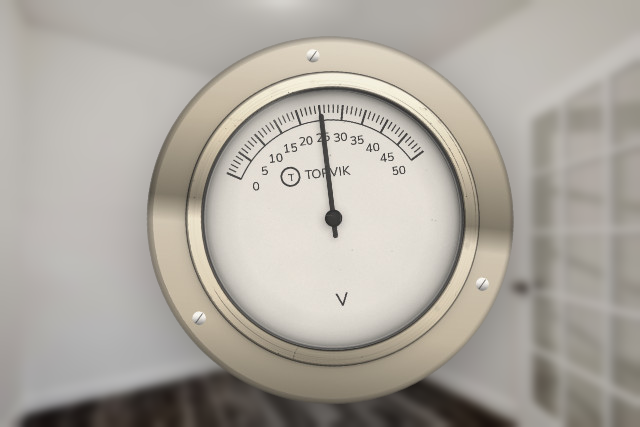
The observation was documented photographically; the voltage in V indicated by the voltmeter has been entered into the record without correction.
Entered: 25 V
